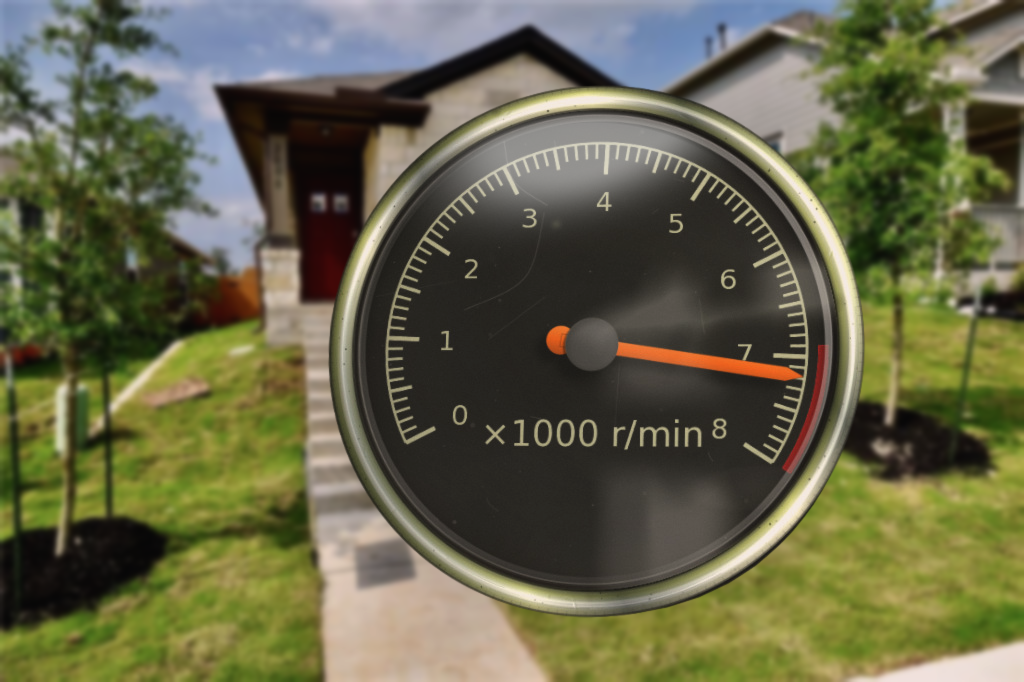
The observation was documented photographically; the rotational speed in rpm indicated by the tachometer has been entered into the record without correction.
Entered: 7200 rpm
